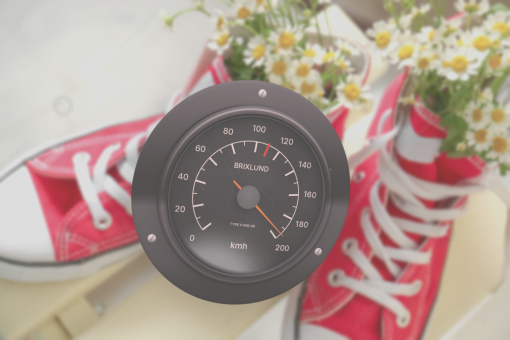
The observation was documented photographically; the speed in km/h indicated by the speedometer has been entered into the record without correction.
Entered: 195 km/h
